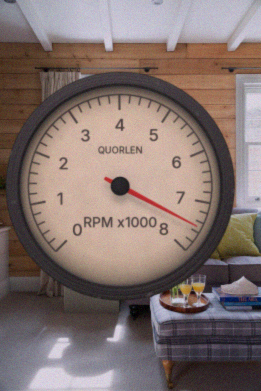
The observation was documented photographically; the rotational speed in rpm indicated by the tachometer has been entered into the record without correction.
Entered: 7500 rpm
